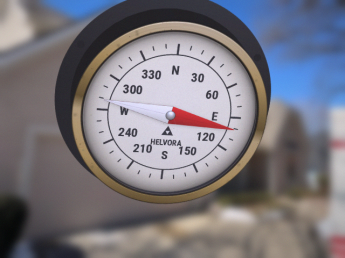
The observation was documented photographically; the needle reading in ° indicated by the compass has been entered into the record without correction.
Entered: 100 °
